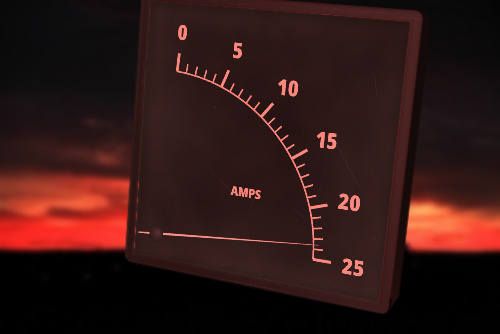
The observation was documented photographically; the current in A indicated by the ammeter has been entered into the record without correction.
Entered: 23.5 A
